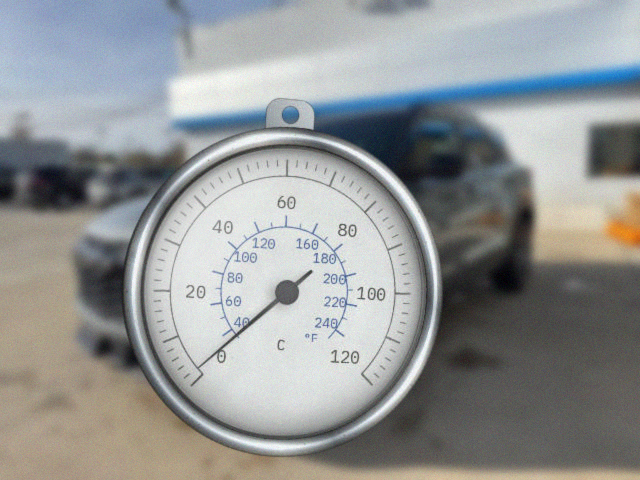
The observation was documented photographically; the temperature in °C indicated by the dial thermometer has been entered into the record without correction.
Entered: 2 °C
